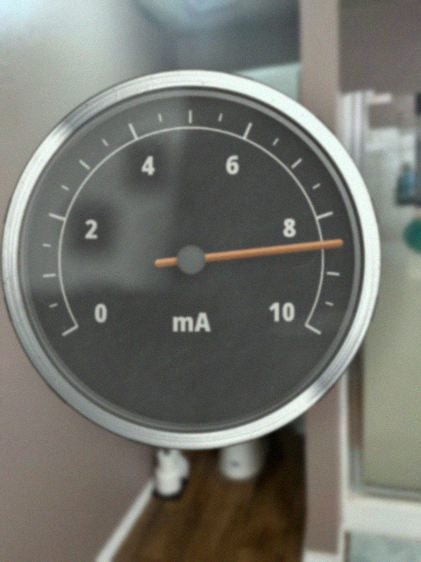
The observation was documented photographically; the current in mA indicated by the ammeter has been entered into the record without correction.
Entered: 8.5 mA
